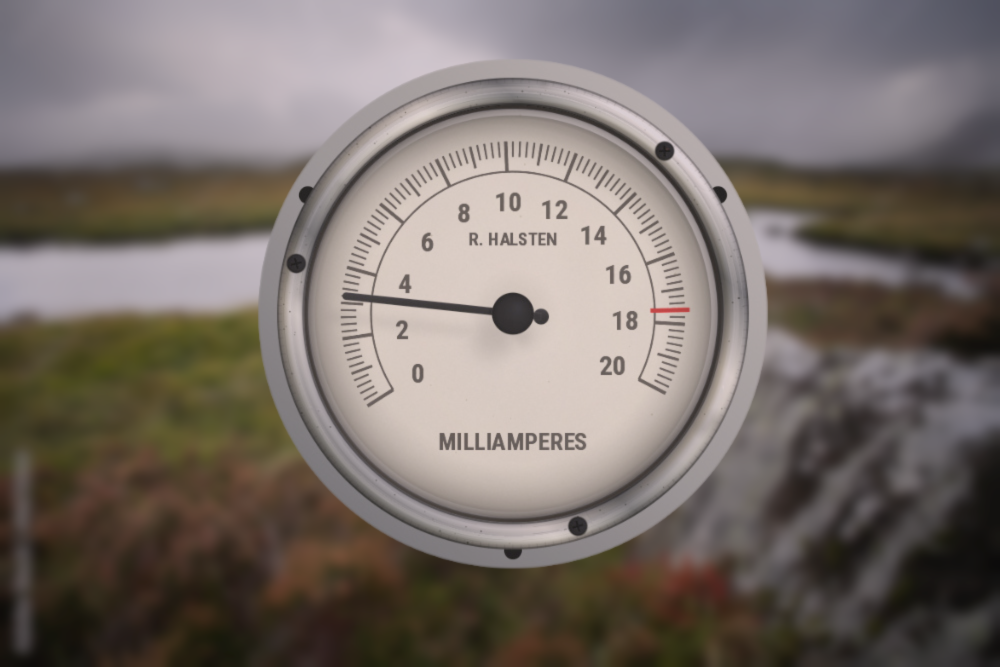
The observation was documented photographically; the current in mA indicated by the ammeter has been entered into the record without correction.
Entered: 3.2 mA
